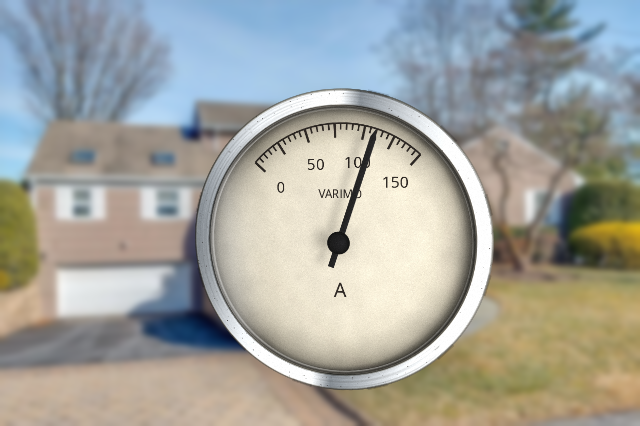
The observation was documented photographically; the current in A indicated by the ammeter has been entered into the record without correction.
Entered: 110 A
